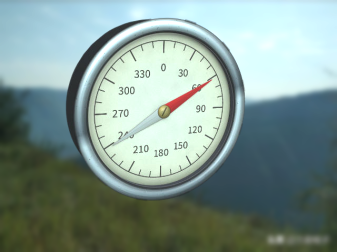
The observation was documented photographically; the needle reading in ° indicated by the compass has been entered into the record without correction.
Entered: 60 °
